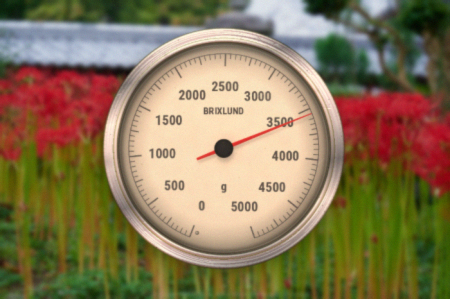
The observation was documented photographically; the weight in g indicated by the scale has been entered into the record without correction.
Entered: 3550 g
